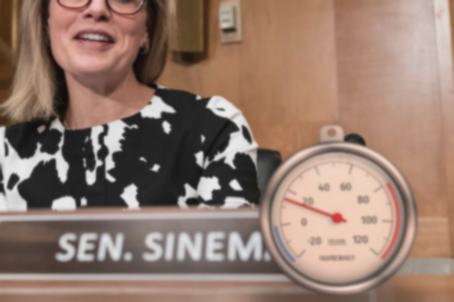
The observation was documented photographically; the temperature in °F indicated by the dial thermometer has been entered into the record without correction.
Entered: 15 °F
